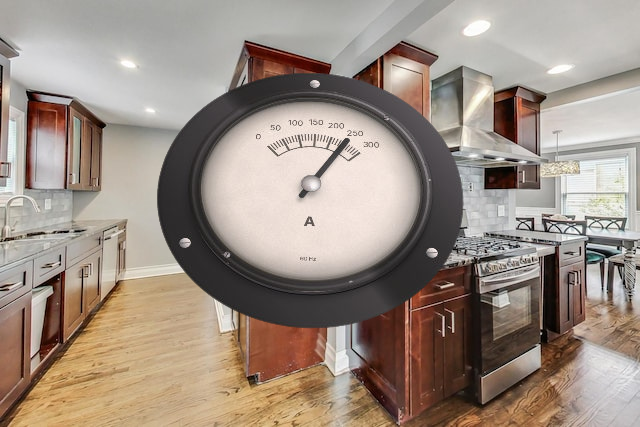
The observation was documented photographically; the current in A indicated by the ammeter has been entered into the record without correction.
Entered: 250 A
